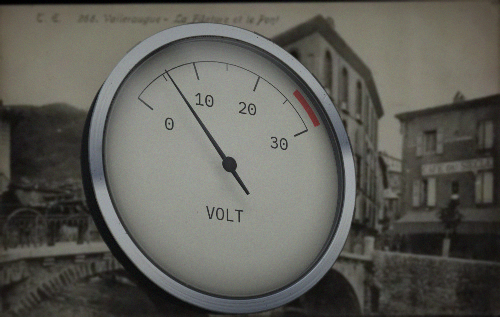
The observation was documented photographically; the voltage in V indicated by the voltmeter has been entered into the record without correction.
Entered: 5 V
